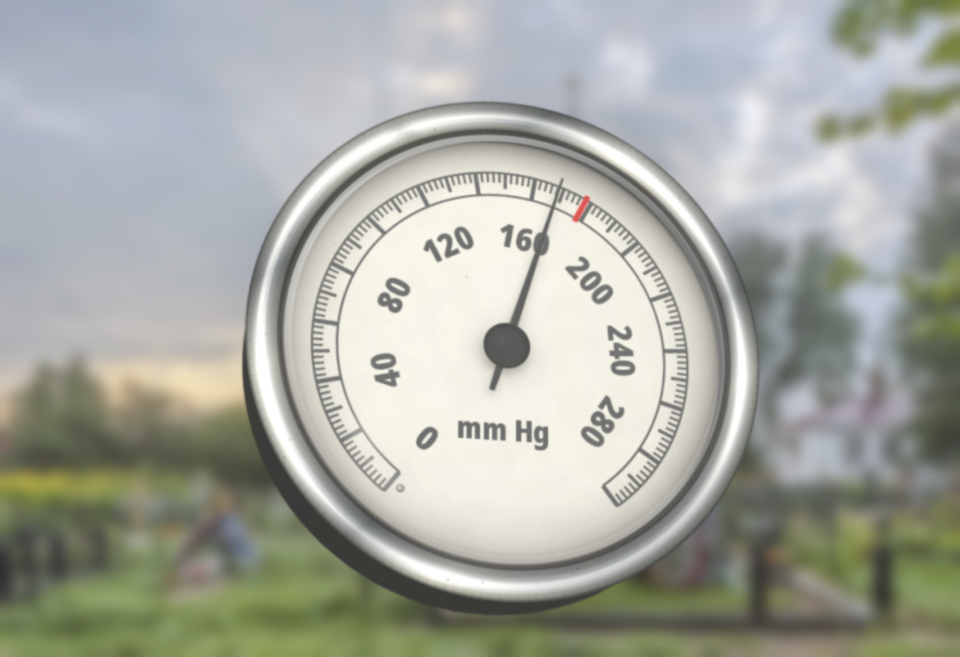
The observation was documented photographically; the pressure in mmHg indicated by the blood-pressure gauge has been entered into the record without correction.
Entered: 168 mmHg
